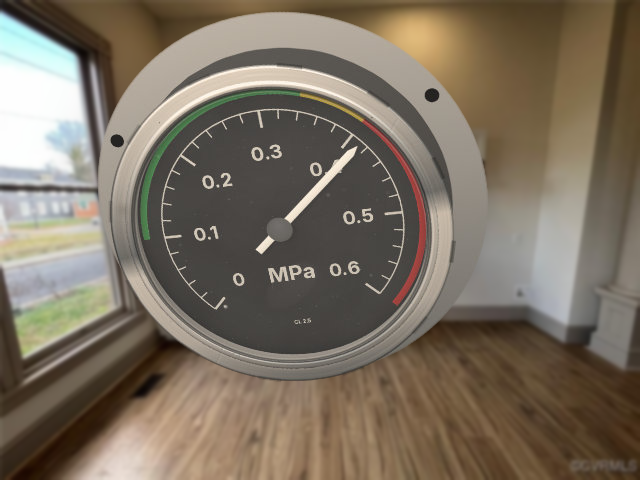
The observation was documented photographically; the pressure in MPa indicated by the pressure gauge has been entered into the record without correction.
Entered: 0.41 MPa
